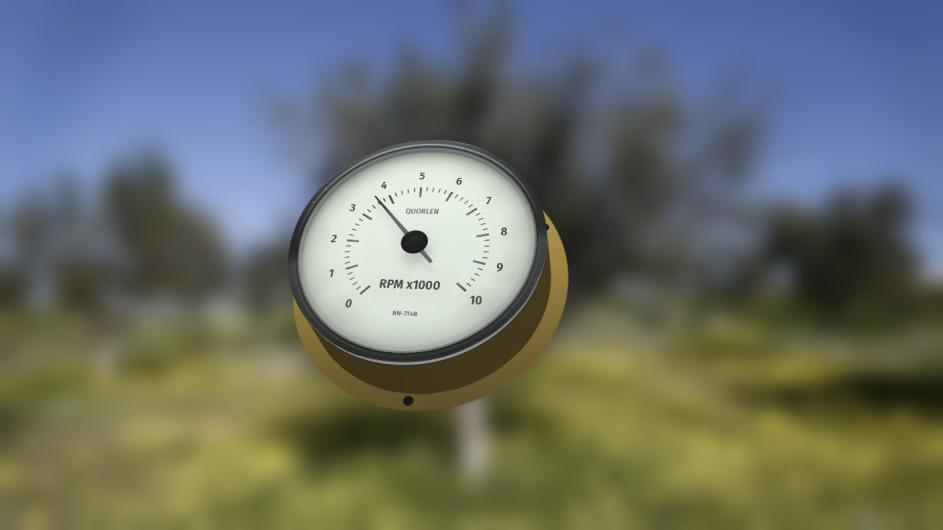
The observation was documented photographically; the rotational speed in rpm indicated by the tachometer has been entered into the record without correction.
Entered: 3600 rpm
